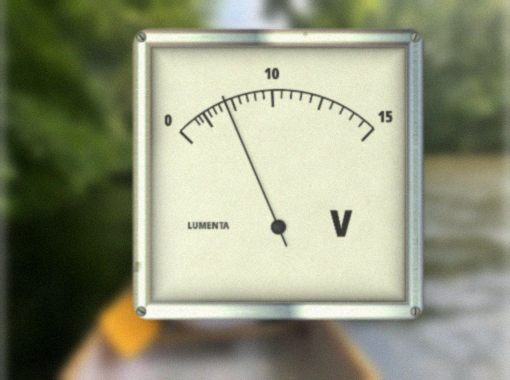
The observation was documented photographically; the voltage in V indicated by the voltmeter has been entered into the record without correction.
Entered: 7 V
